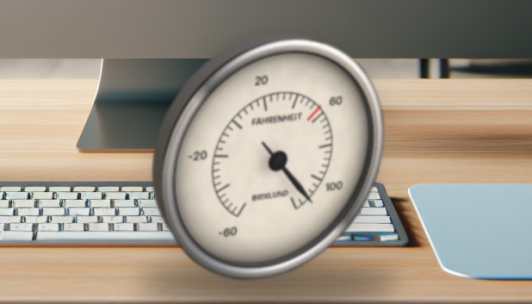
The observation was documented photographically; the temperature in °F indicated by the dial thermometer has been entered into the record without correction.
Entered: 112 °F
